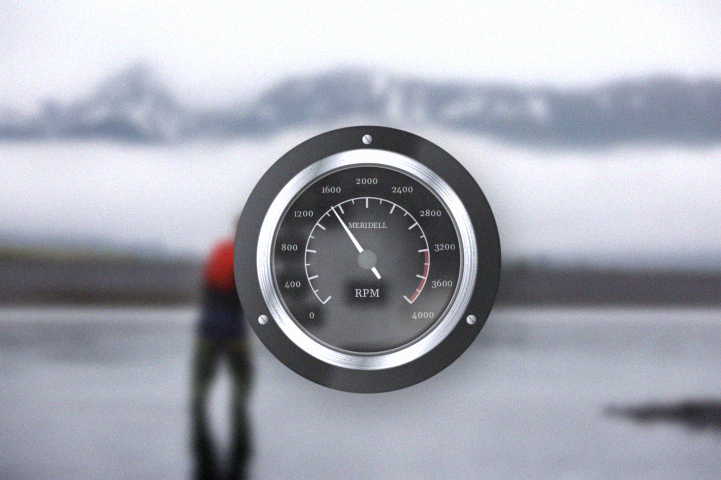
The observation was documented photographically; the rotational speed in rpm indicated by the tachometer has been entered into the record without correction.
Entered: 1500 rpm
